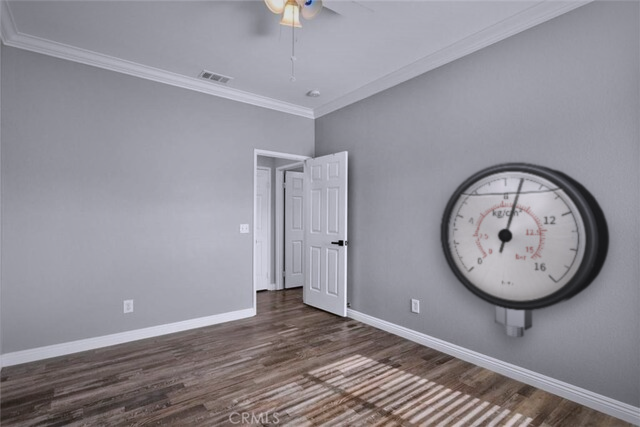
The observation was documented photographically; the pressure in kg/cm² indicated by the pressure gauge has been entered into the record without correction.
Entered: 9 kg/cm²
